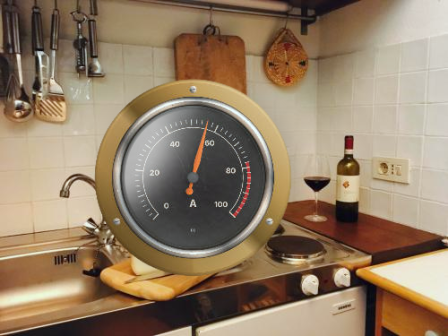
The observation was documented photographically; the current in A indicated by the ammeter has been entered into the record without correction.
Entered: 56 A
